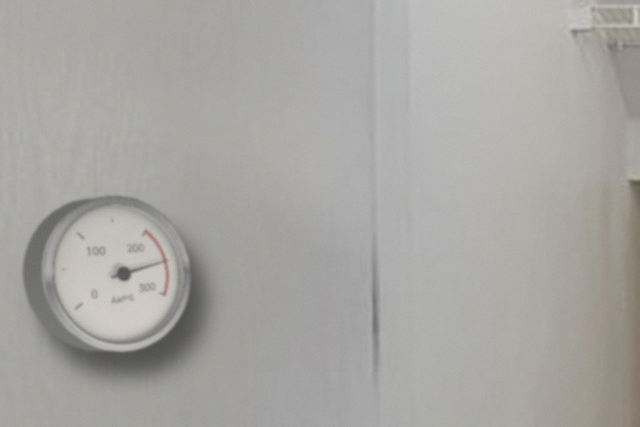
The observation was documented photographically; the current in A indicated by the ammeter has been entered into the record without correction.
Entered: 250 A
